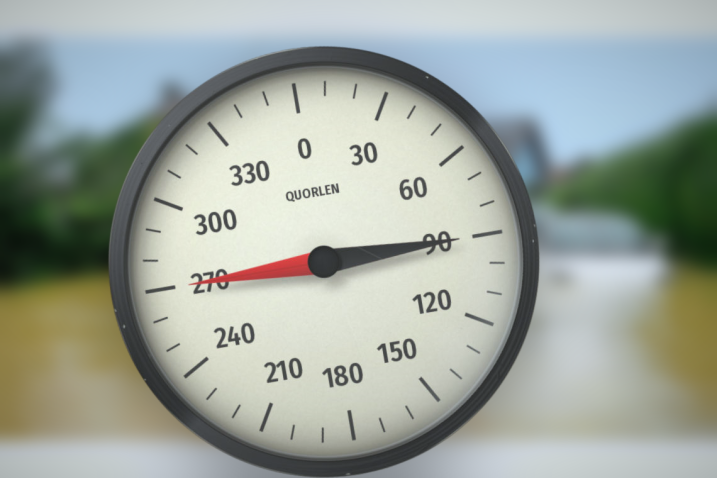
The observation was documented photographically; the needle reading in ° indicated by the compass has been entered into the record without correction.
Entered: 270 °
